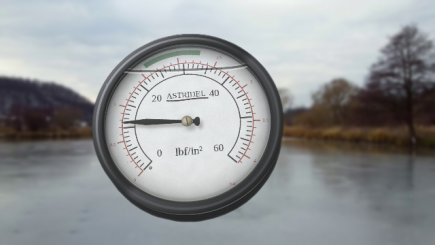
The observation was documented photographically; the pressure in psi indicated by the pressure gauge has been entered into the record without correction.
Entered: 11 psi
